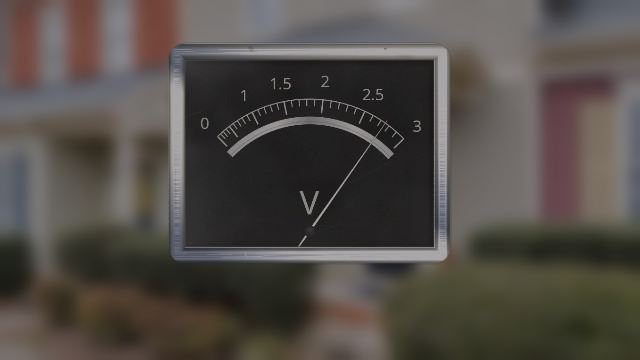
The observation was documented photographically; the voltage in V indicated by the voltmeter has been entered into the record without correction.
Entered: 2.75 V
